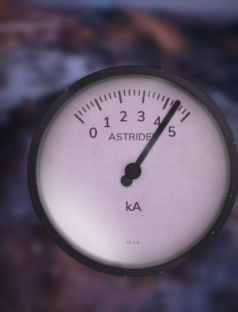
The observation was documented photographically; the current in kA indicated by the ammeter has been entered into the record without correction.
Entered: 4.4 kA
